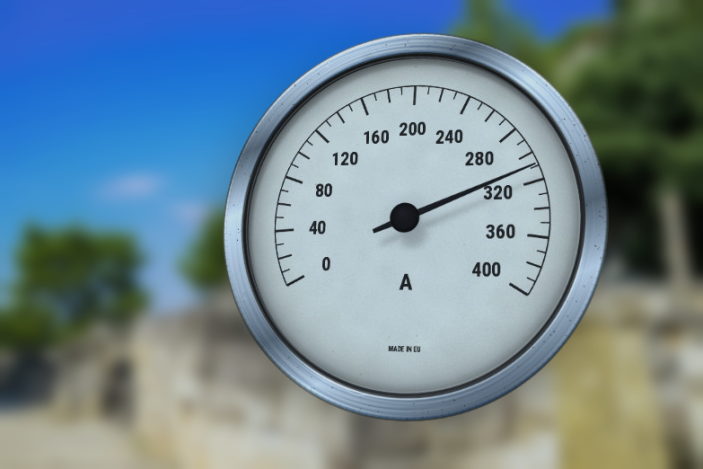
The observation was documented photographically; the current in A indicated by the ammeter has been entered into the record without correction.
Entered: 310 A
